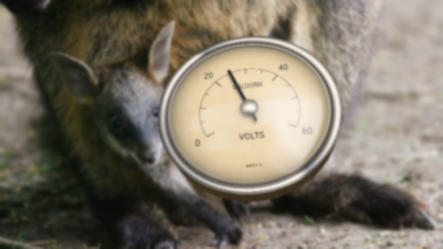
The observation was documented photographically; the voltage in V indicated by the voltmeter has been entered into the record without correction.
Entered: 25 V
